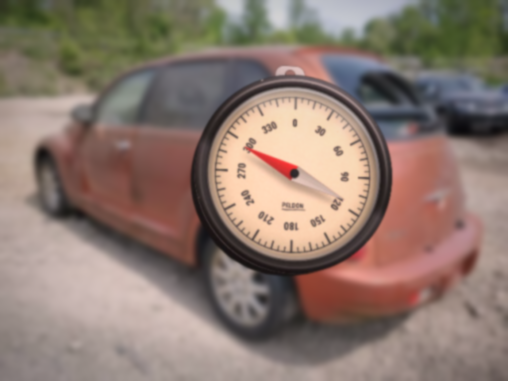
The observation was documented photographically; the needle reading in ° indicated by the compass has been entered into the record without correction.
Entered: 295 °
